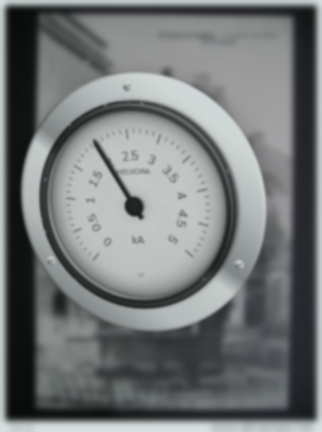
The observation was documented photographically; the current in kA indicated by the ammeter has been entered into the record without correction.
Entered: 2 kA
